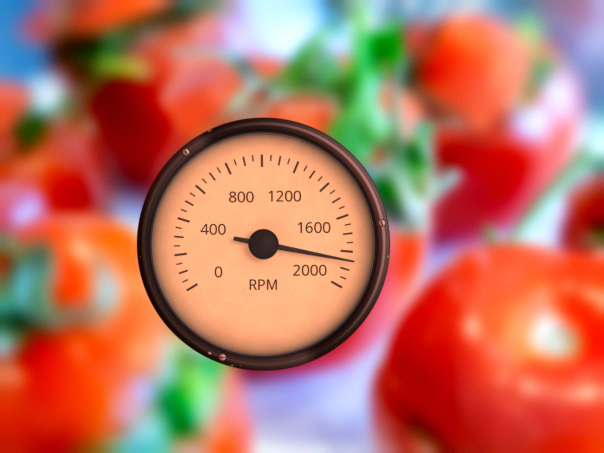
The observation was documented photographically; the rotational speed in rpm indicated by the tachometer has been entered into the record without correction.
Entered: 1850 rpm
